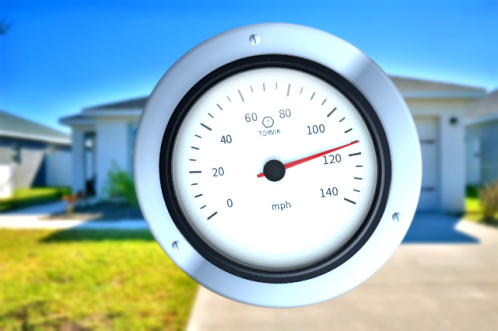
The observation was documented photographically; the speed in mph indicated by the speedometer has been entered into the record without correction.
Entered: 115 mph
